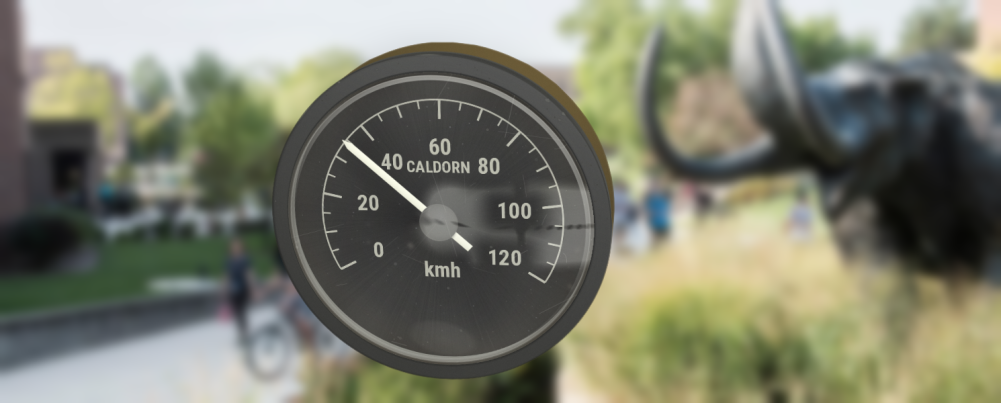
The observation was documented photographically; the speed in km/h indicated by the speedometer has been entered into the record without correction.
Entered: 35 km/h
